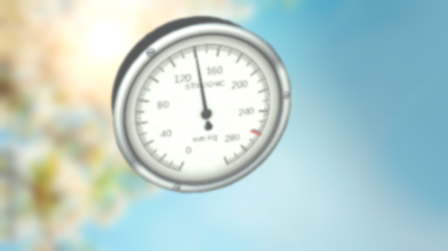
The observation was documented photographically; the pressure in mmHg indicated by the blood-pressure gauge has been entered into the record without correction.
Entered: 140 mmHg
